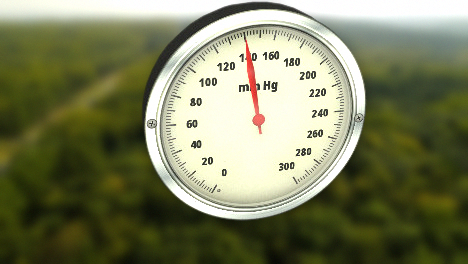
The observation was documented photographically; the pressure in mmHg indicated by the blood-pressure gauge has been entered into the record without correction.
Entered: 140 mmHg
